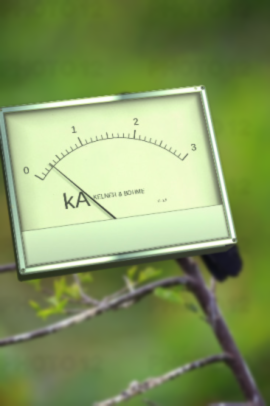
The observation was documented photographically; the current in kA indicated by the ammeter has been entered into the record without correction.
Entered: 0.3 kA
